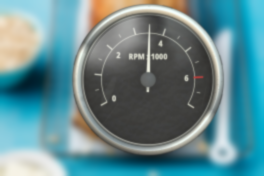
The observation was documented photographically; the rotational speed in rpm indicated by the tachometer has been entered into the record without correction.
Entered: 3500 rpm
